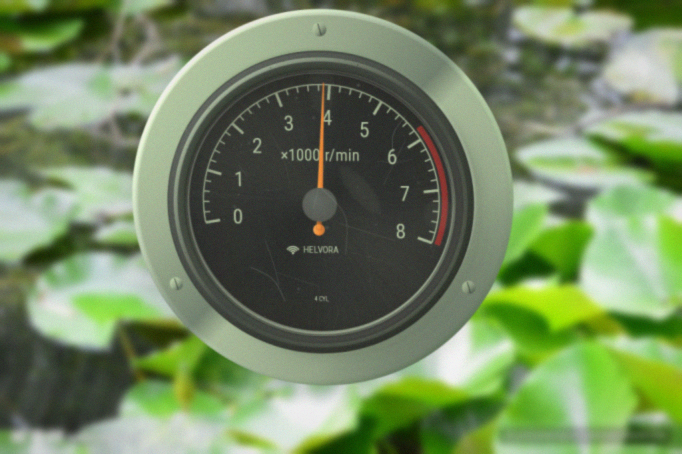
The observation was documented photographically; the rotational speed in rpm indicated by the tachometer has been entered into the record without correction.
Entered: 3900 rpm
